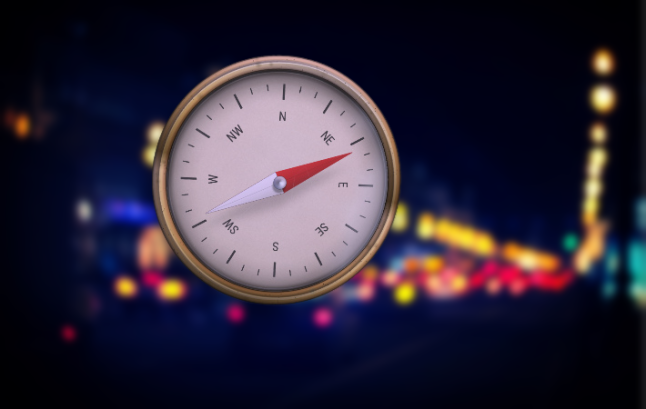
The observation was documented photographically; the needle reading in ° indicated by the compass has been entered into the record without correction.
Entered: 65 °
